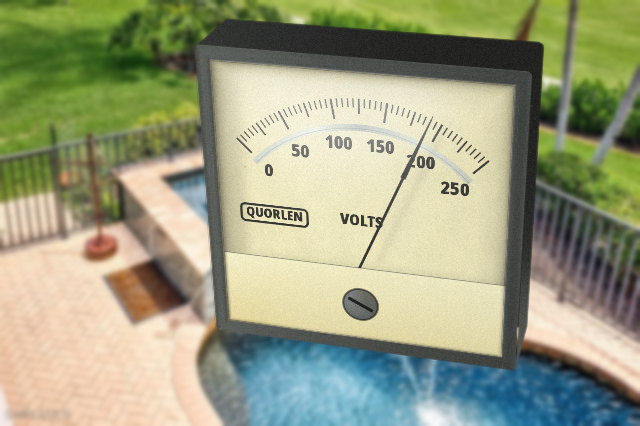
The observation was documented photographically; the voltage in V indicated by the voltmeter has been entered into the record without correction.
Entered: 190 V
